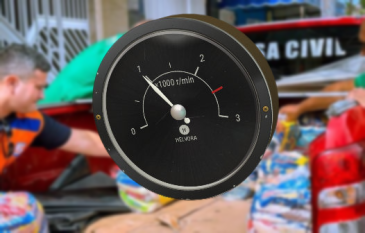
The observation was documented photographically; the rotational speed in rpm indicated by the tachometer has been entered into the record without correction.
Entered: 1000 rpm
